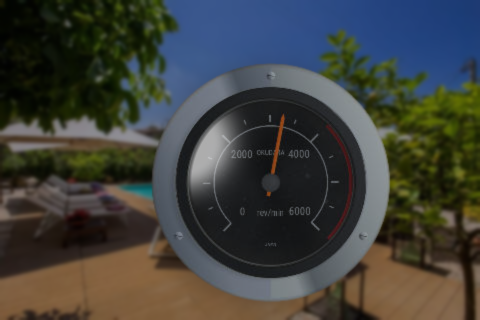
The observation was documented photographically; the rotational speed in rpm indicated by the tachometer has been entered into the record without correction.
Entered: 3250 rpm
